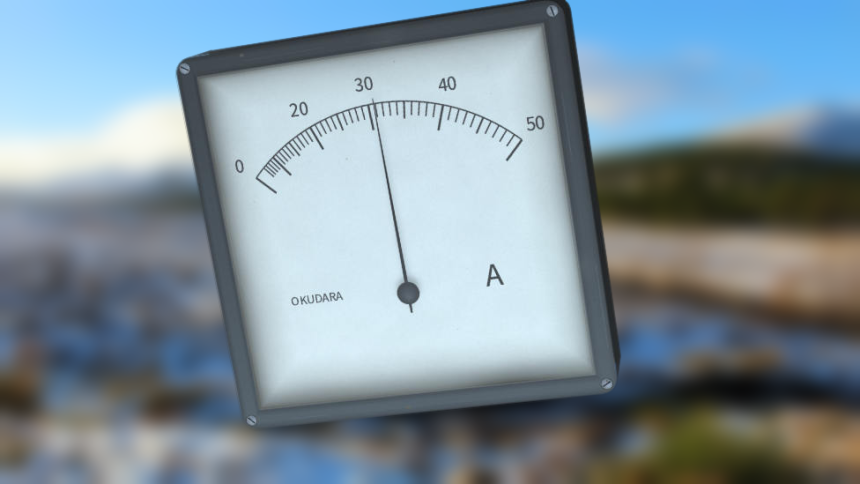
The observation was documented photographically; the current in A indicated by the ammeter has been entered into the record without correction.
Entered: 31 A
